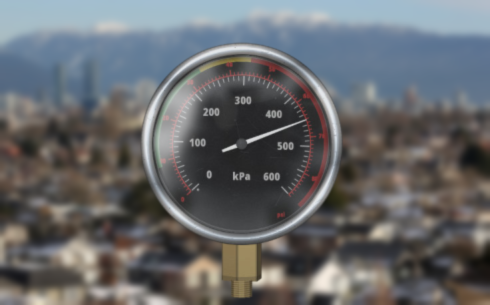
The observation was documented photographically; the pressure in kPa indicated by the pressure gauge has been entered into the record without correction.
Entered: 450 kPa
